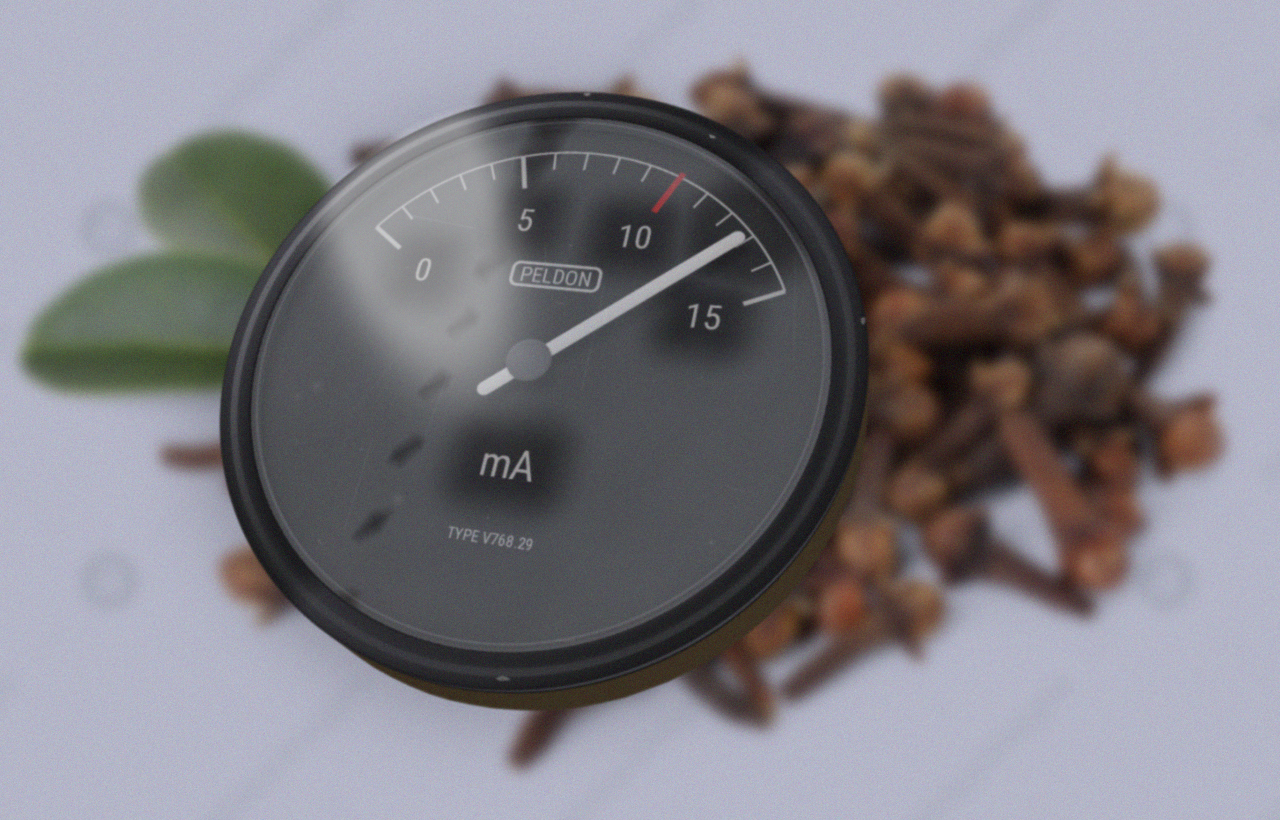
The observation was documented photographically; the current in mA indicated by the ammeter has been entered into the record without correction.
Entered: 13 mA
